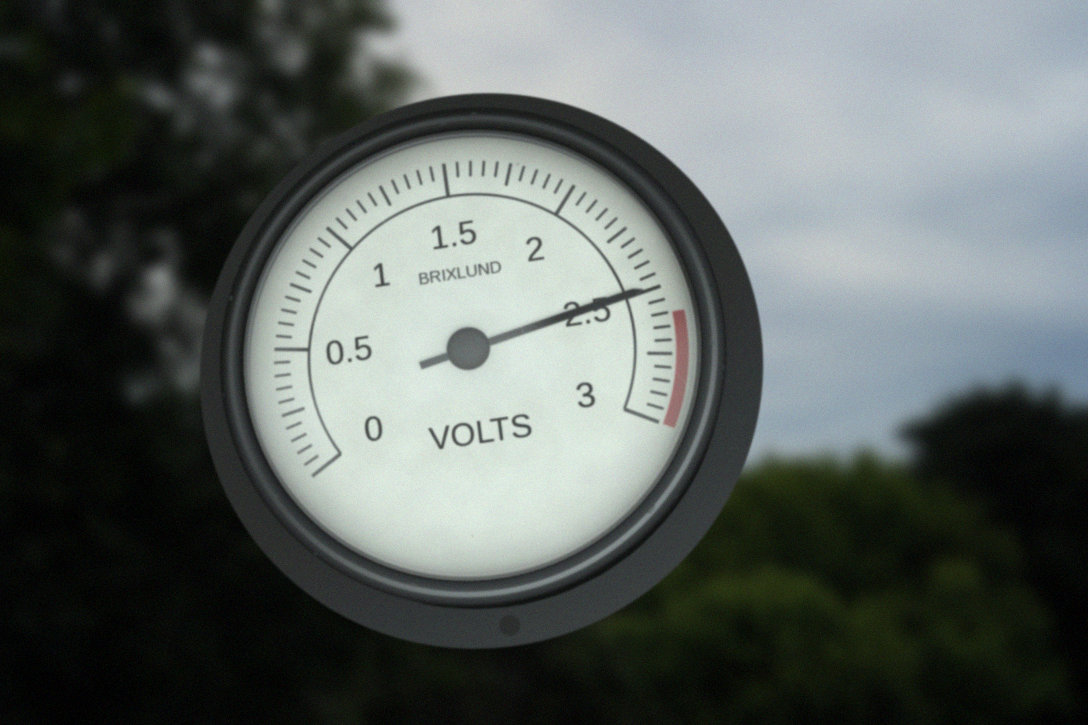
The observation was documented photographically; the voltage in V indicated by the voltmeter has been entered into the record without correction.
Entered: 2.5 V
